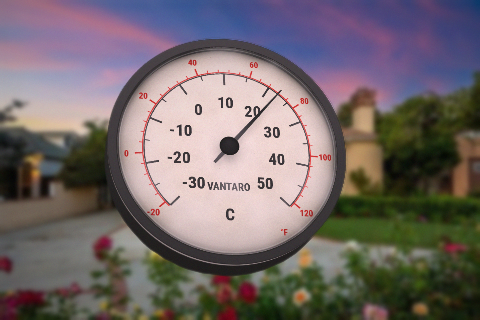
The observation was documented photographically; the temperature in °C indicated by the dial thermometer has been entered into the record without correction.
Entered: 22.5 °C
